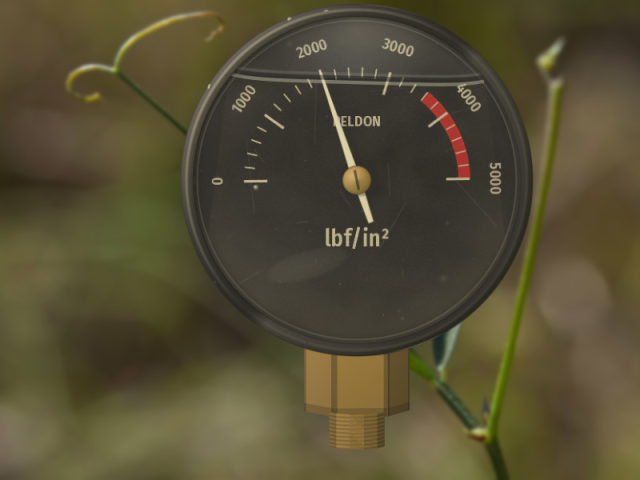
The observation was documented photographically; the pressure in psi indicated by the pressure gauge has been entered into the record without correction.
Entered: 2000 psi
